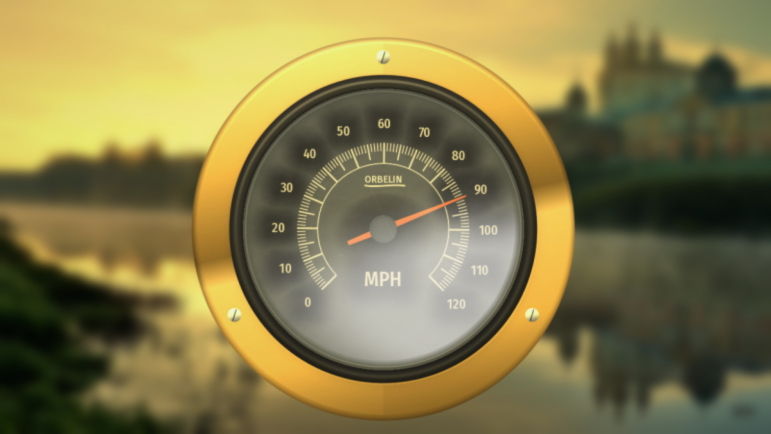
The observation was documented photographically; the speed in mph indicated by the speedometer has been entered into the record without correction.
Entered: 90 mph
